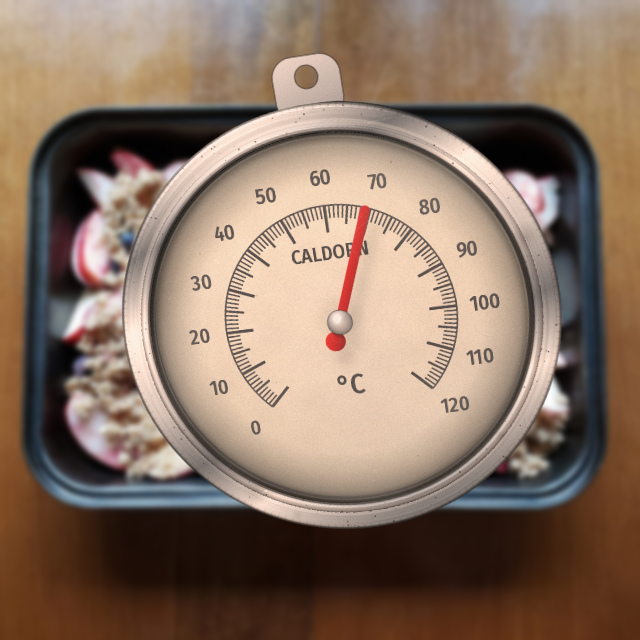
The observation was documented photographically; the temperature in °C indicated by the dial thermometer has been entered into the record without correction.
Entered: 69 °C
